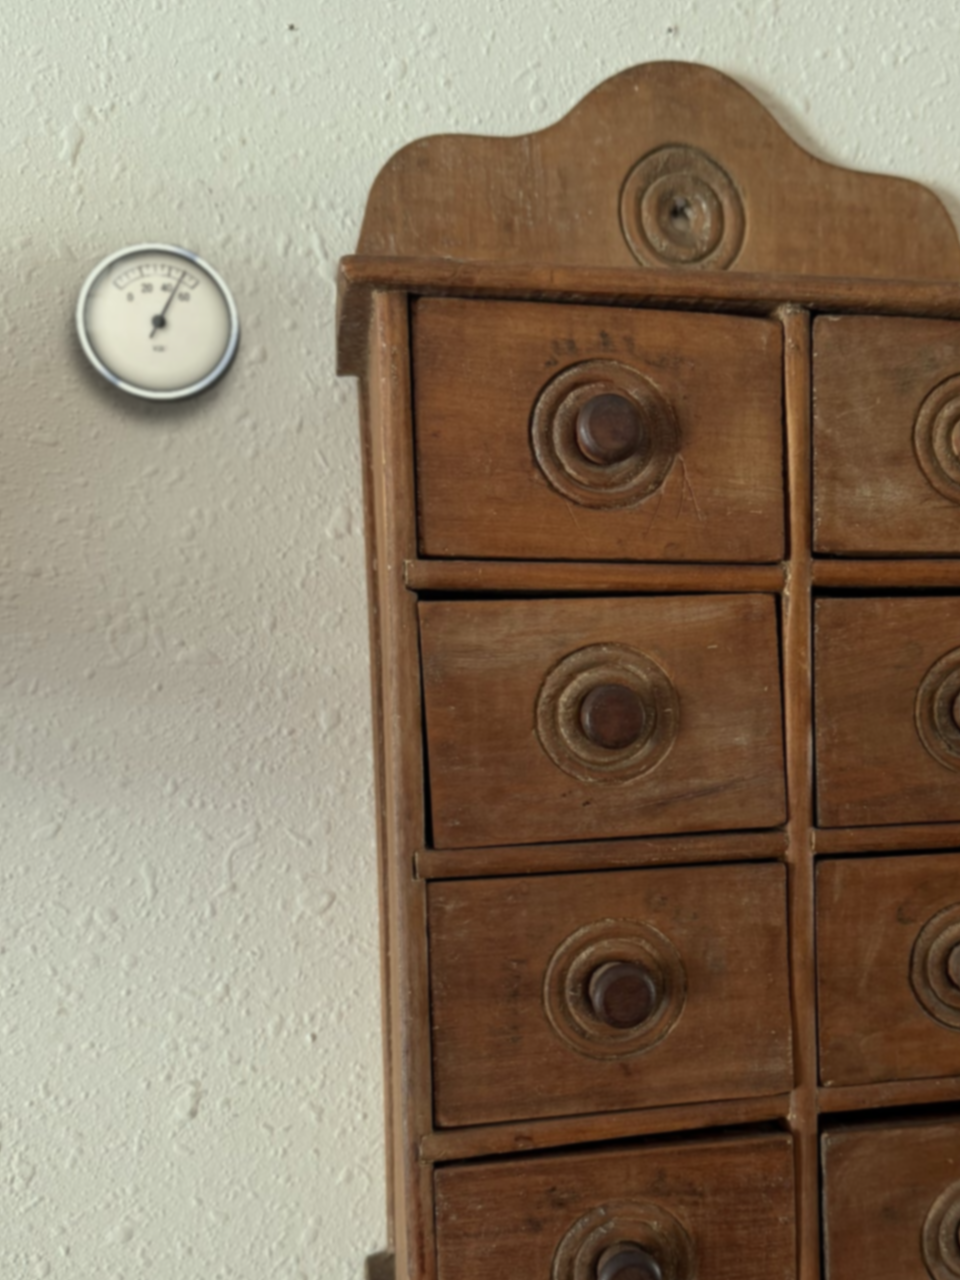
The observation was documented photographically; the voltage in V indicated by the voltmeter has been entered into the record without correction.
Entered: 50 V
